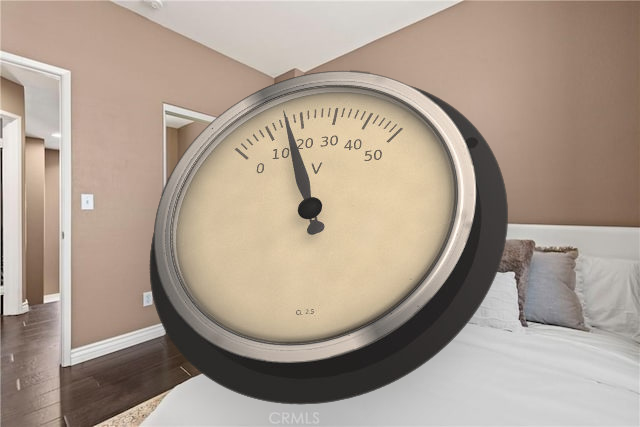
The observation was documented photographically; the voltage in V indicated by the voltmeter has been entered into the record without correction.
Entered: 16 V
